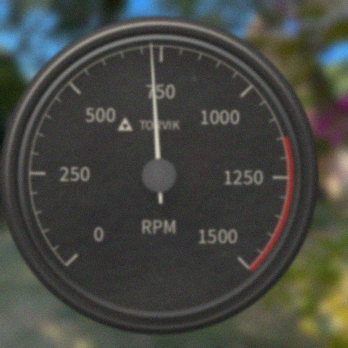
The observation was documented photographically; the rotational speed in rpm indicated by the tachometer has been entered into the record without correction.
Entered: 725 rpm
